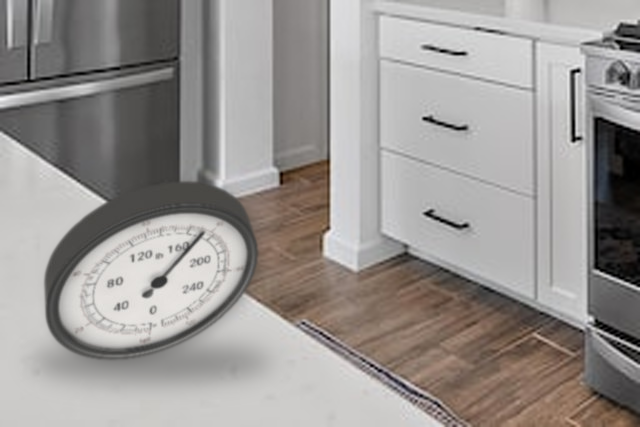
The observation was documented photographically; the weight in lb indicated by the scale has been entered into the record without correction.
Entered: 170 lb
